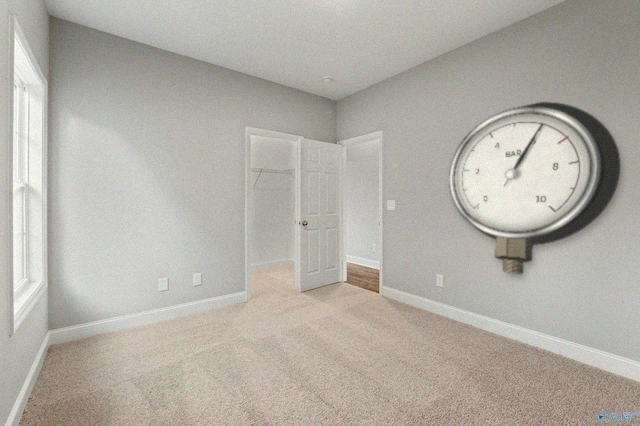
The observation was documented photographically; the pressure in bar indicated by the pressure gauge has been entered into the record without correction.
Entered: 6 bar
